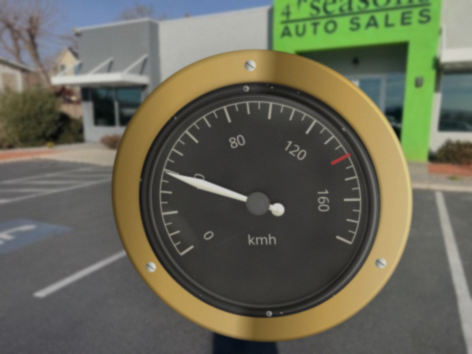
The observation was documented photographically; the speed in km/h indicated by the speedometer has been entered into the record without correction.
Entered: 40 km/h
